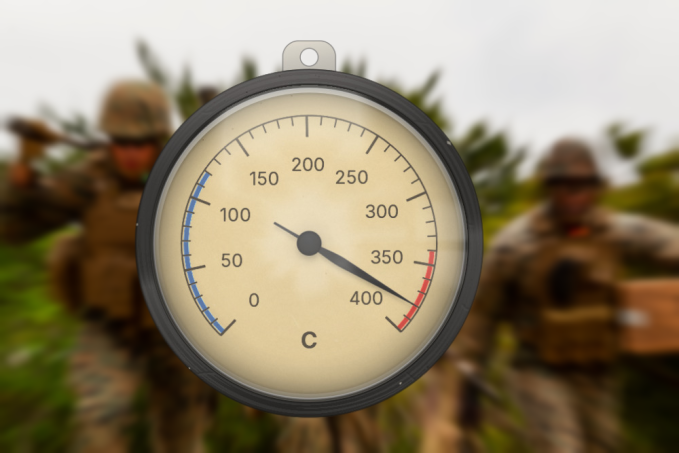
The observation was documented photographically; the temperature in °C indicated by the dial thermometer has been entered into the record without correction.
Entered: 380 °C
